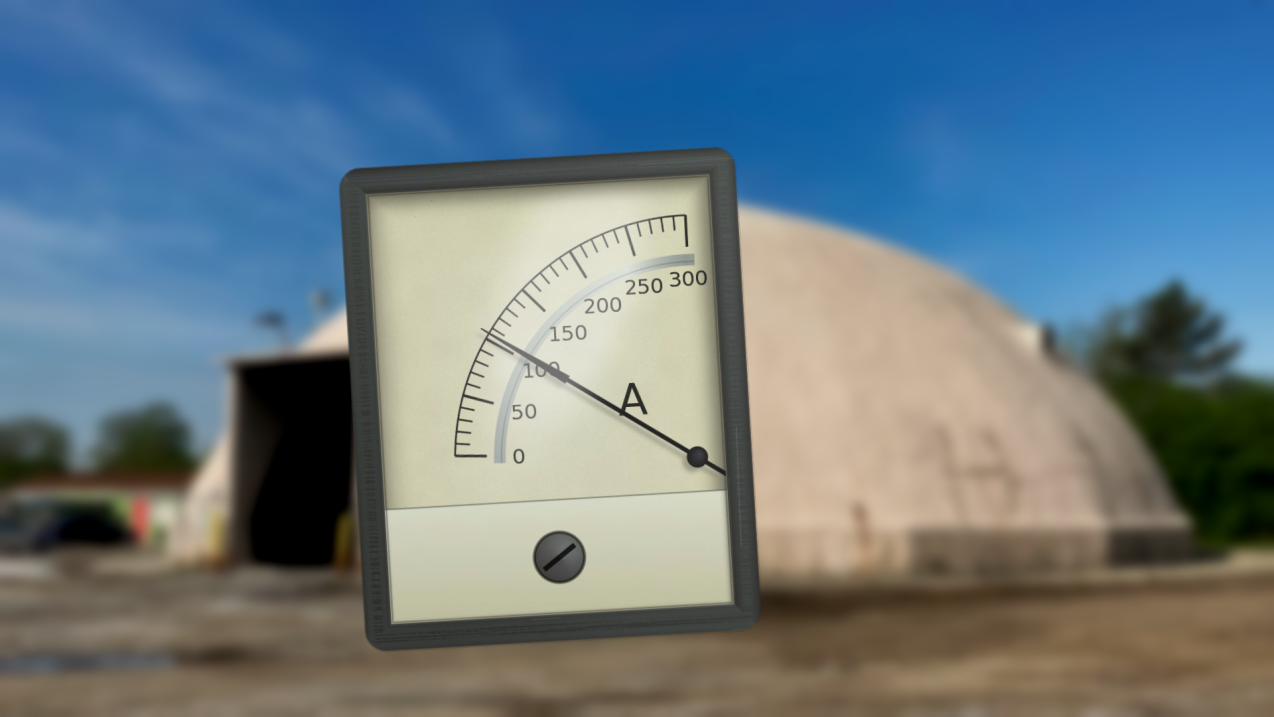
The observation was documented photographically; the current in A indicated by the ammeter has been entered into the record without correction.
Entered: 105 A
